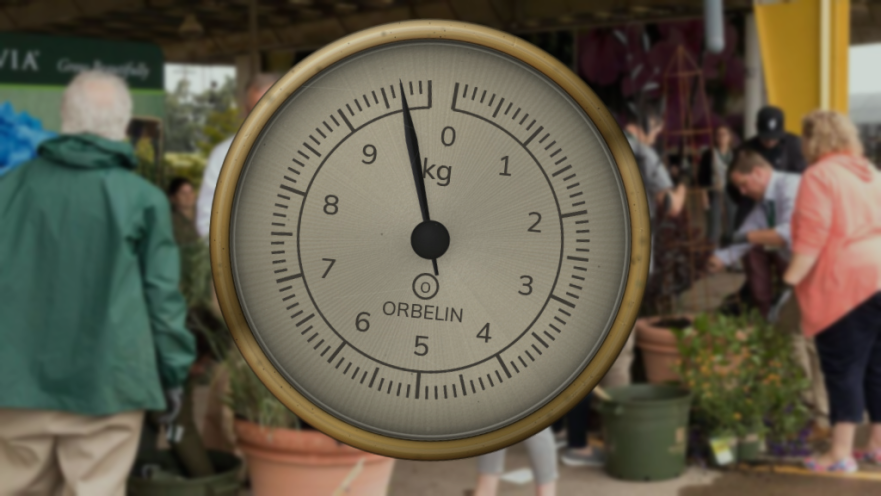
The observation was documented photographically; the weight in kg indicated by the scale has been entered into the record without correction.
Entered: 9.7 kg
